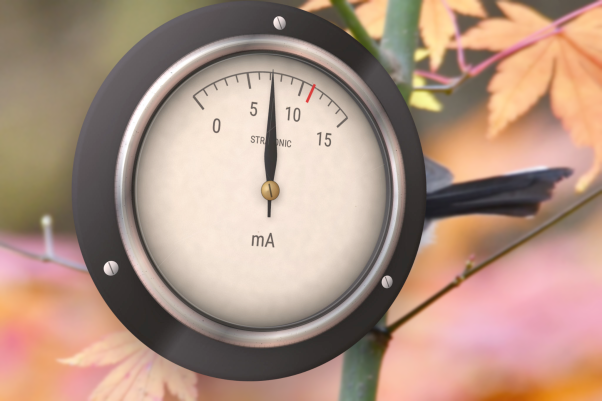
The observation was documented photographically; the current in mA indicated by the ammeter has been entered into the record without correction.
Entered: 7 mA
